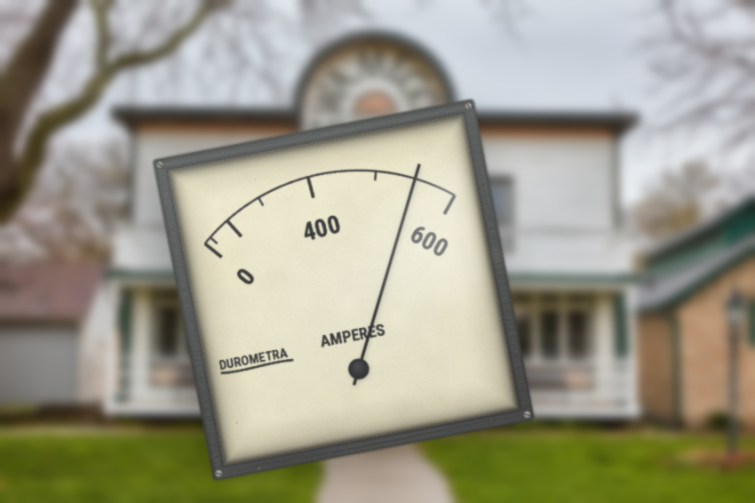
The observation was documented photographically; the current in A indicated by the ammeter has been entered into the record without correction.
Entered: 550 A
